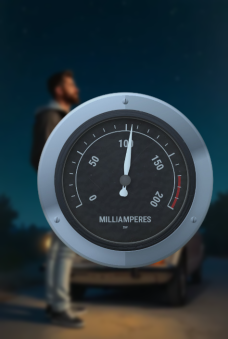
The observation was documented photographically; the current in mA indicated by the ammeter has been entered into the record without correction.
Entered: 105 mA
